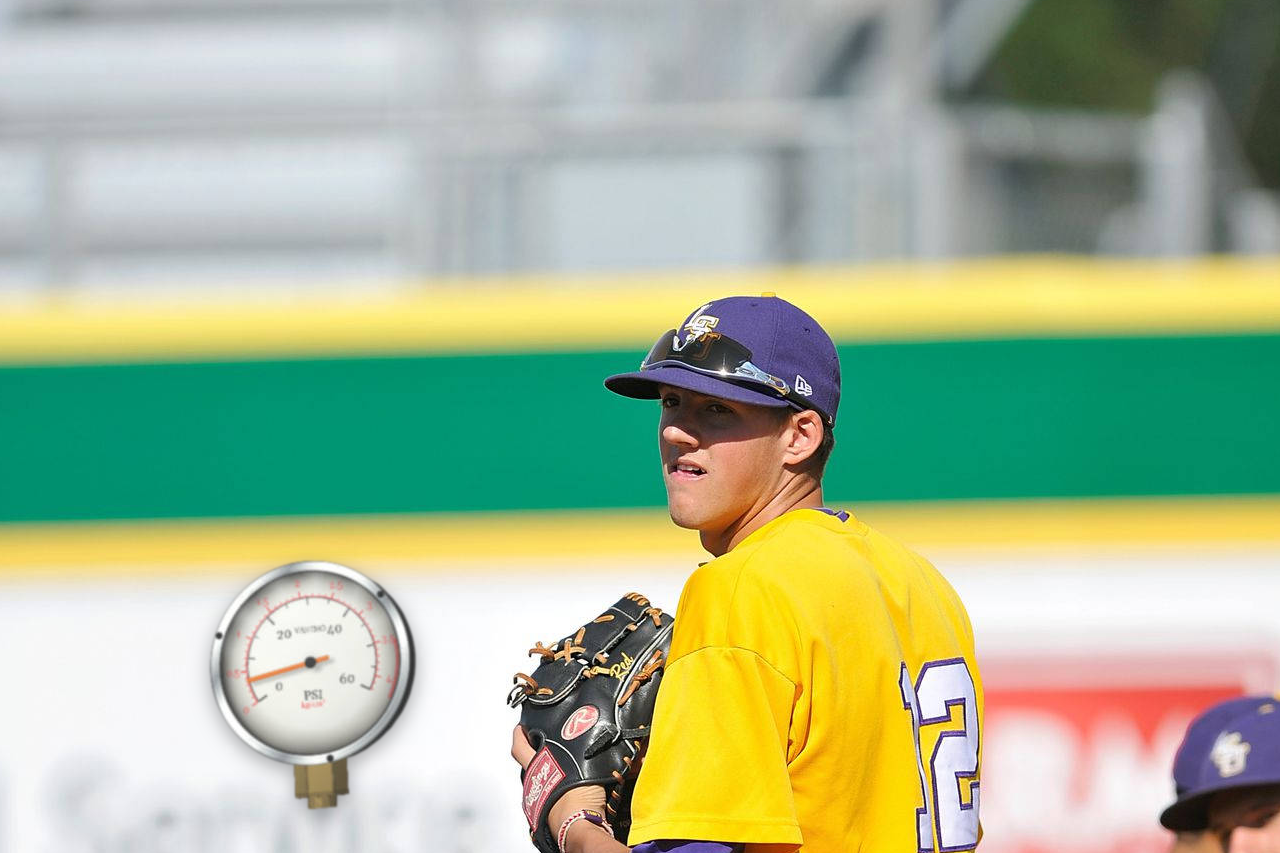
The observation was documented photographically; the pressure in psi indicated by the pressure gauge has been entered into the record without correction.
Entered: 5 psi
